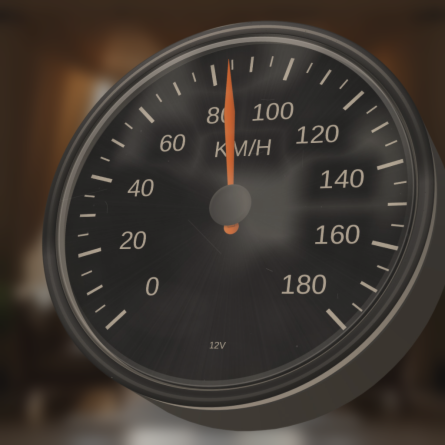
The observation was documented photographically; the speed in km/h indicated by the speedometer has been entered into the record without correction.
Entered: 85 km/h
